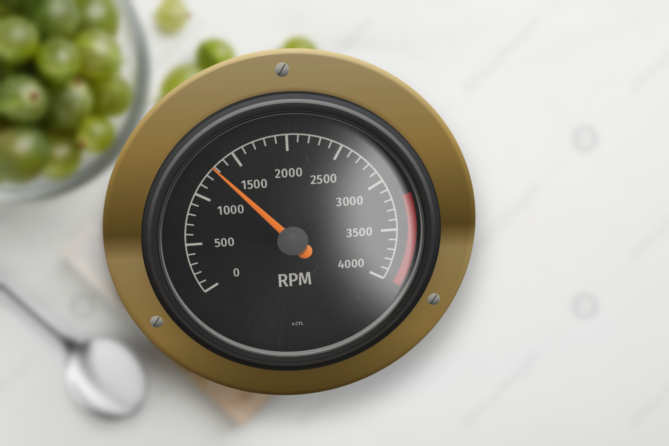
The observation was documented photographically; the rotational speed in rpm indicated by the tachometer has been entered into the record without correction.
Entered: 1300 rpm
